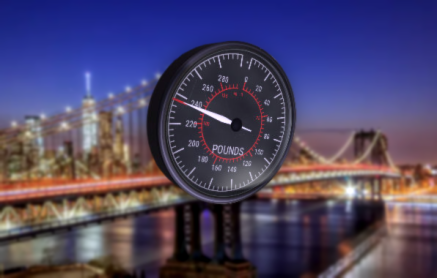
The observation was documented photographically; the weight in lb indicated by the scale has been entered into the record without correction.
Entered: 236 lb
